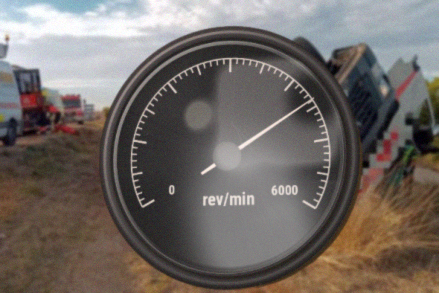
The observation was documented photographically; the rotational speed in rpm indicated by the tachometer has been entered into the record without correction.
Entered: 4400 rpm
